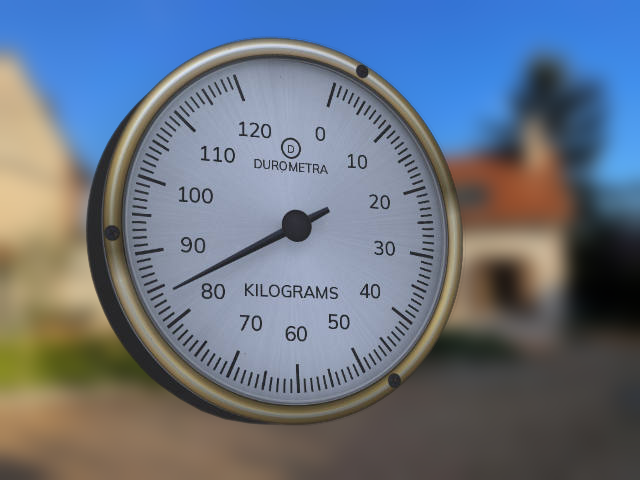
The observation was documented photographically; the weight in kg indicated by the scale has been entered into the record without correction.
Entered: 84 kg
